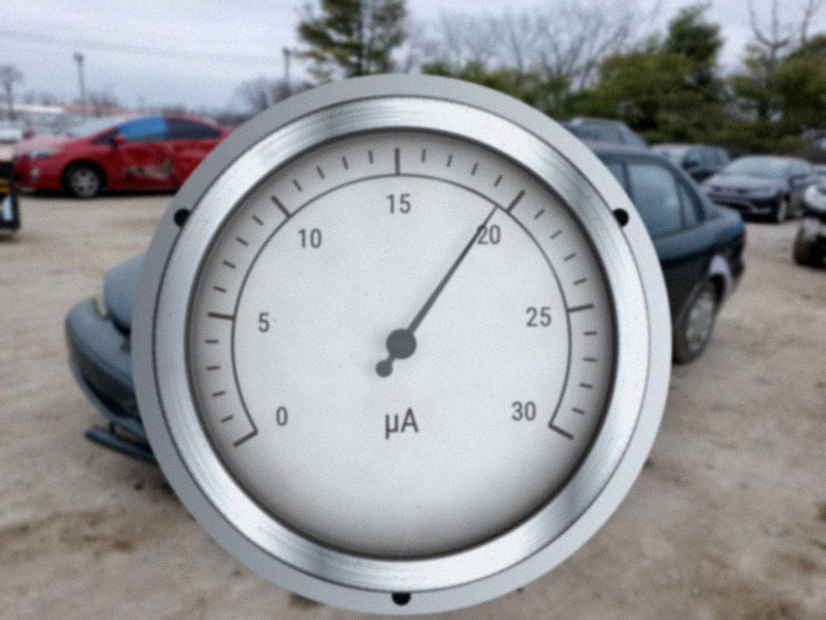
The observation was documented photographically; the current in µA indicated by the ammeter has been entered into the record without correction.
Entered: 19.5 µA
